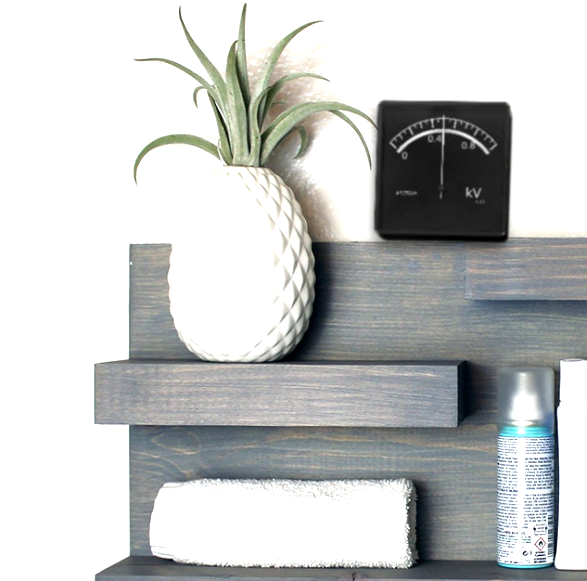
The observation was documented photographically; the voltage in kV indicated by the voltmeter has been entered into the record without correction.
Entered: 0.5 kV
